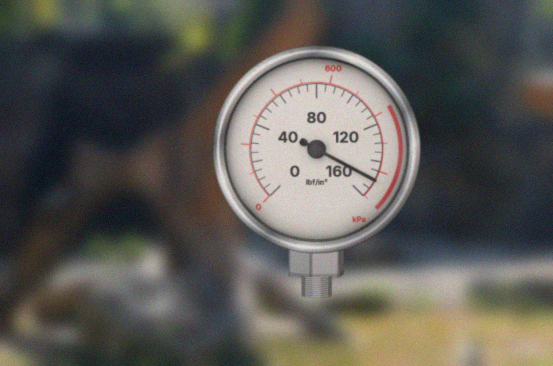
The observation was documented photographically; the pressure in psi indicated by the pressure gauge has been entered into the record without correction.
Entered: 150 psi
